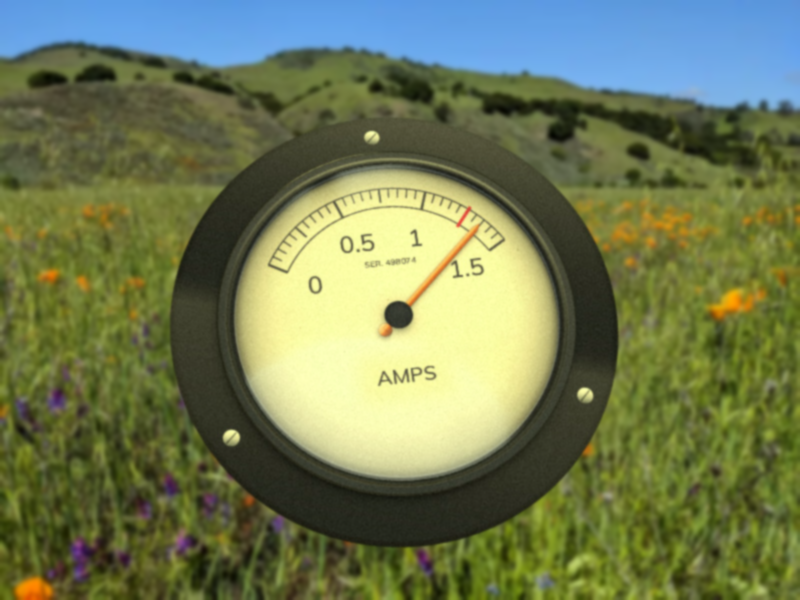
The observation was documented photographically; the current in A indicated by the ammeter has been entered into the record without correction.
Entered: 1.35 A
